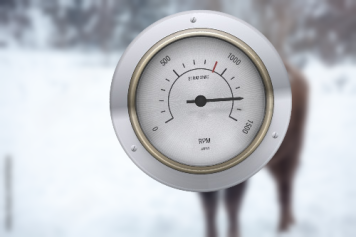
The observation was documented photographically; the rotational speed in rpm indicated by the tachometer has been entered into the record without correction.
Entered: 1300 rpm
